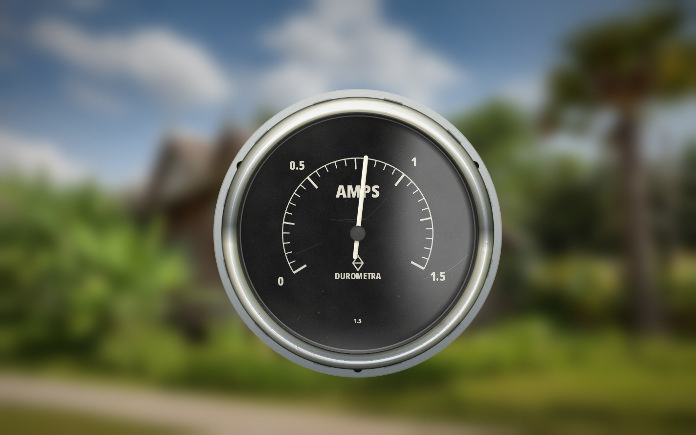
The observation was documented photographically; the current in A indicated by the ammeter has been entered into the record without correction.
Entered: 0.8 A
